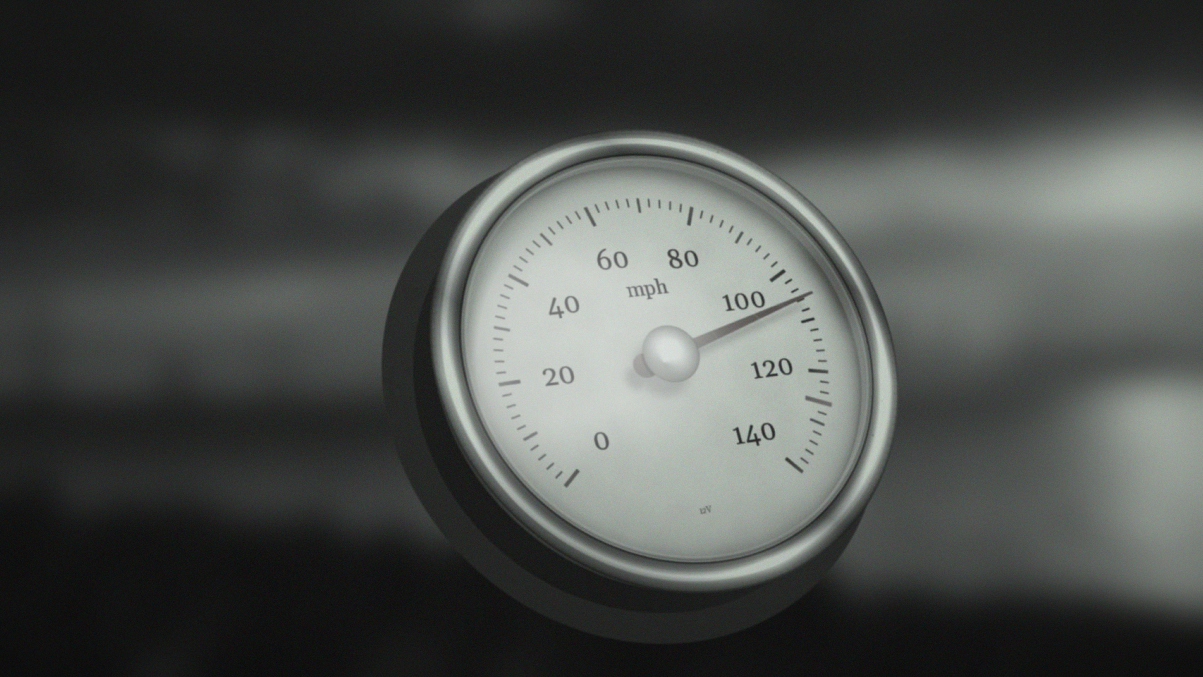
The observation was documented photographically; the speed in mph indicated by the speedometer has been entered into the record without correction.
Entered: 106 mph
